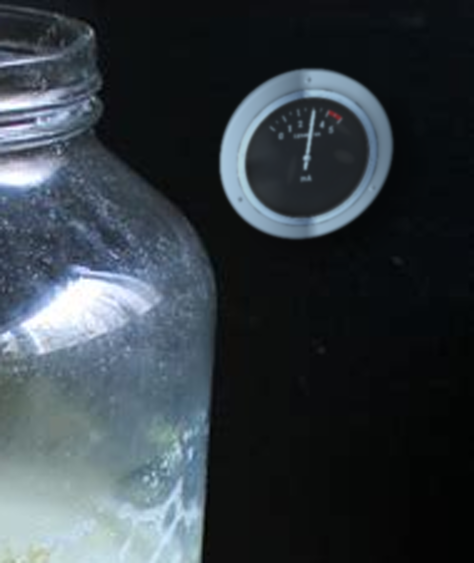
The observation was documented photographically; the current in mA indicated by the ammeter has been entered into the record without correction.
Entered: 3 mA
